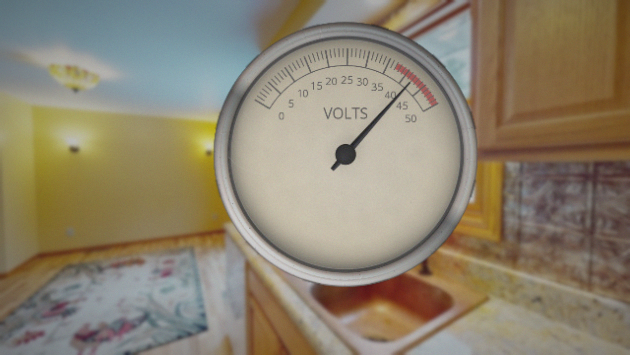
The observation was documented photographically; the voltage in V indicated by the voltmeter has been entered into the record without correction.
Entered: 42 V
